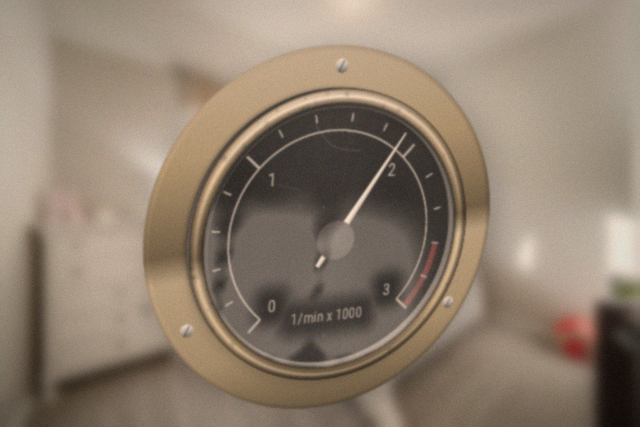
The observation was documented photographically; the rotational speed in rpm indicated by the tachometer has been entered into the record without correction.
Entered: 1900 rpm
